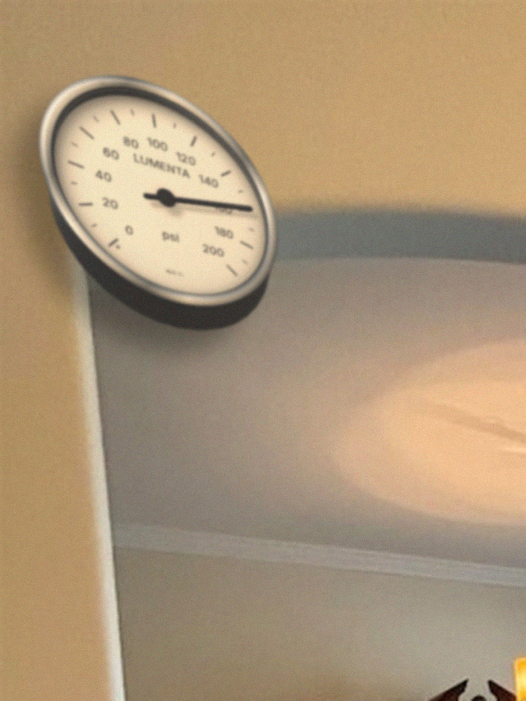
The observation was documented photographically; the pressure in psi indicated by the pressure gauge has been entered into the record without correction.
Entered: 160 psi
